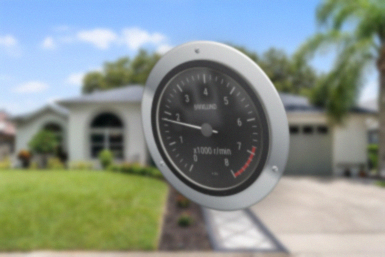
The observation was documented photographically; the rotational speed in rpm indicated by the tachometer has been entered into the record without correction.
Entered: 1800 rpm
